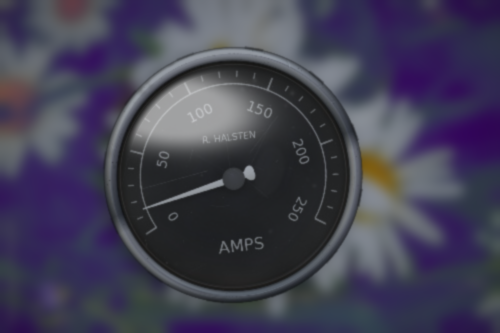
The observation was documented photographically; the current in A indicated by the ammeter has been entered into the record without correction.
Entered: 15 A
